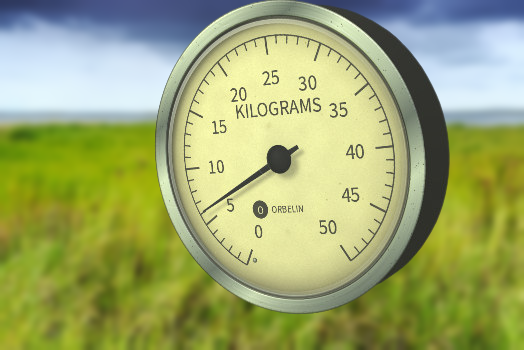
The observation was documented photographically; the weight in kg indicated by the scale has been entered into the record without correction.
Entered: 6 kg
